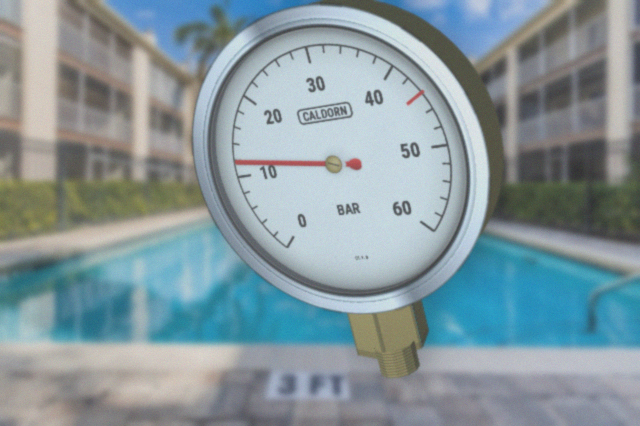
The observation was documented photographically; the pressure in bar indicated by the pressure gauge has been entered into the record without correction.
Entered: 12 bar
